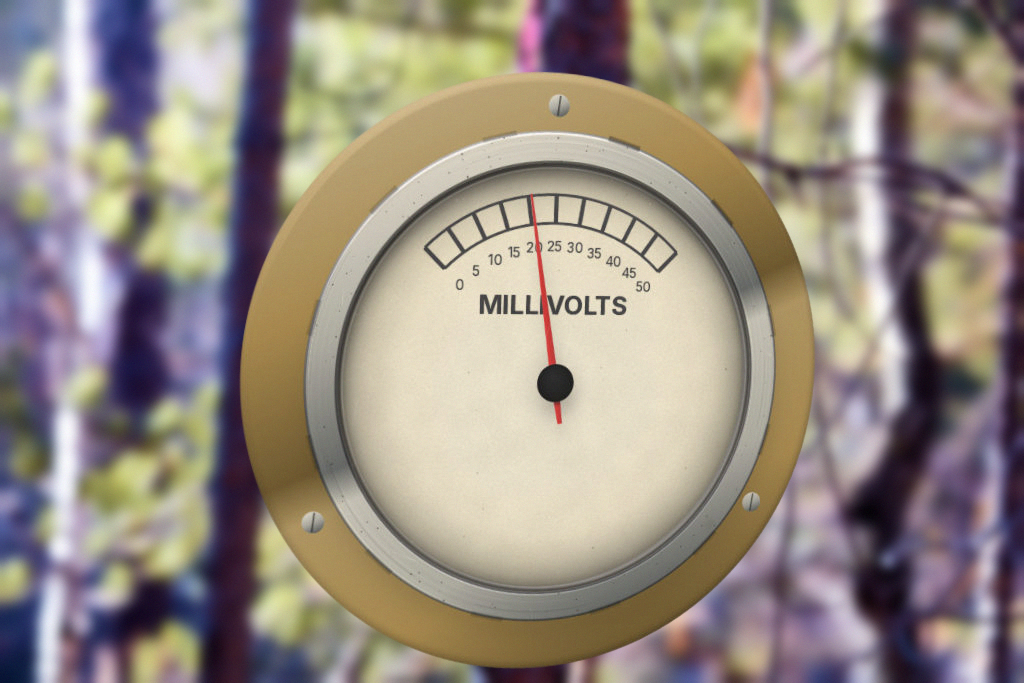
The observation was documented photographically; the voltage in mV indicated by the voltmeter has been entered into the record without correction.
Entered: 20 mV
